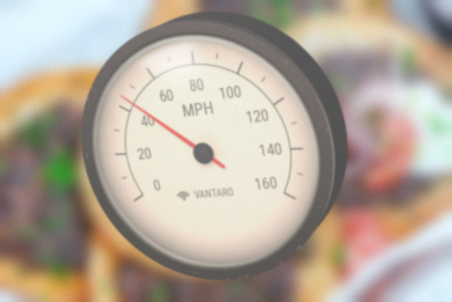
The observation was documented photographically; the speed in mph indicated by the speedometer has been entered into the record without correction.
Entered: 45 mph
